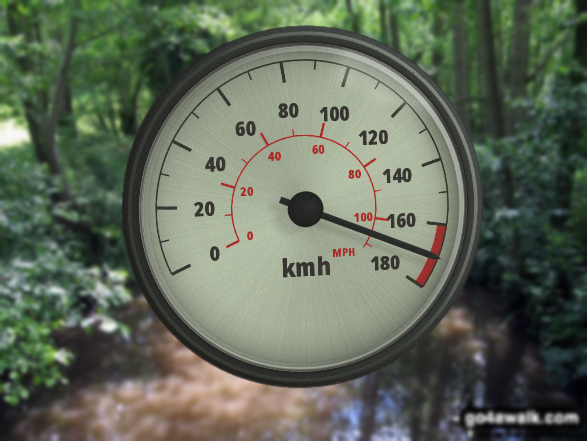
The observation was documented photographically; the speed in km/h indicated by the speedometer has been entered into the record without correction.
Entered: 170 km/h
